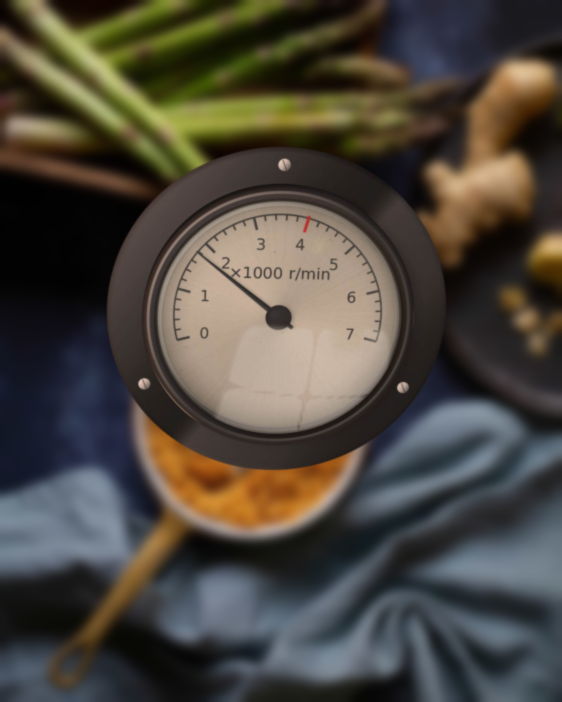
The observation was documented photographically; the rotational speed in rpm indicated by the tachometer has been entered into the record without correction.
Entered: 1800 rpm
